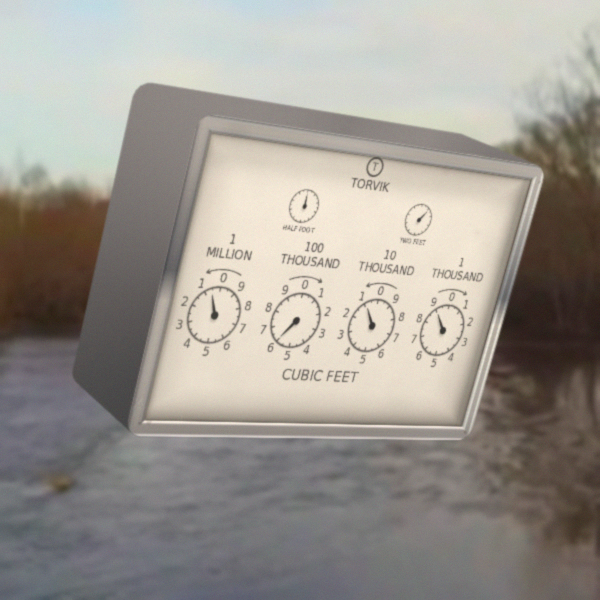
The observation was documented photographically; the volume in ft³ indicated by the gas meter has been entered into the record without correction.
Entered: 60900 ft³
